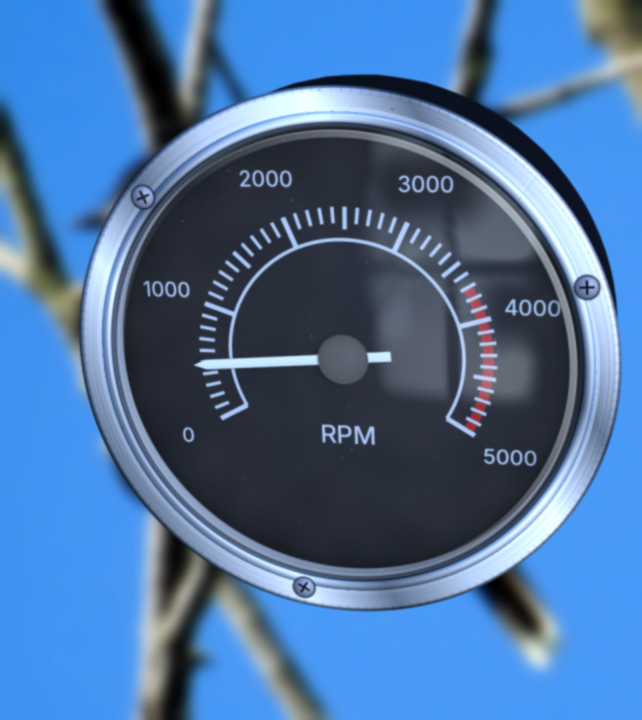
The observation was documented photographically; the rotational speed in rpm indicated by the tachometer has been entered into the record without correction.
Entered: 500 rpm
